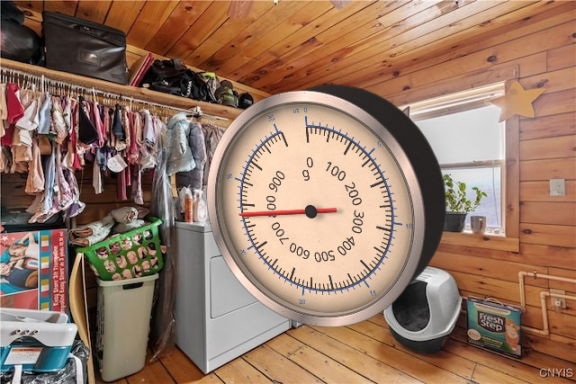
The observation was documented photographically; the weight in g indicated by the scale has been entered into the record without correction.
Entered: 780 g
